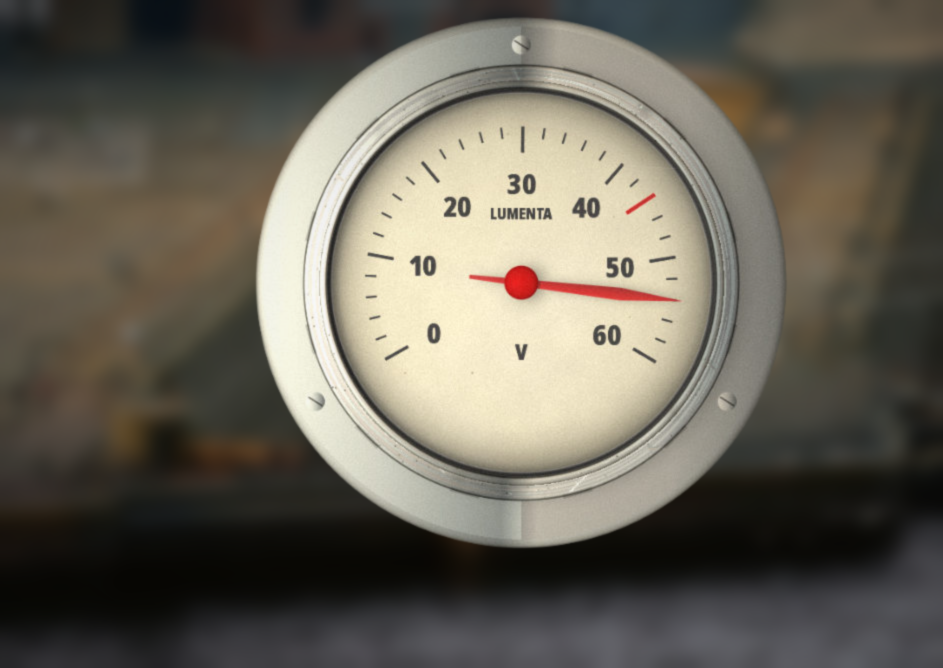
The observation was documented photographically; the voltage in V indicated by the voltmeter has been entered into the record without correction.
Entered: 54 V
